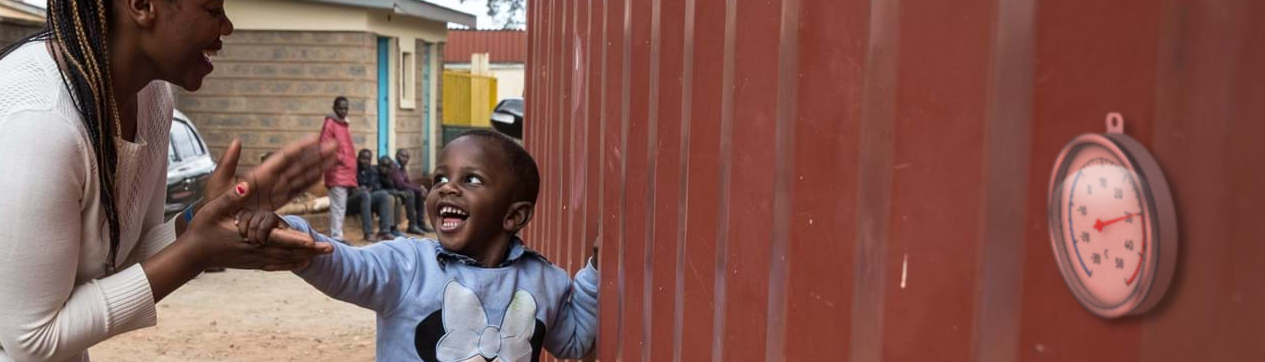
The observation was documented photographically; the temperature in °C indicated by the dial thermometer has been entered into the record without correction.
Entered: 30 °C
